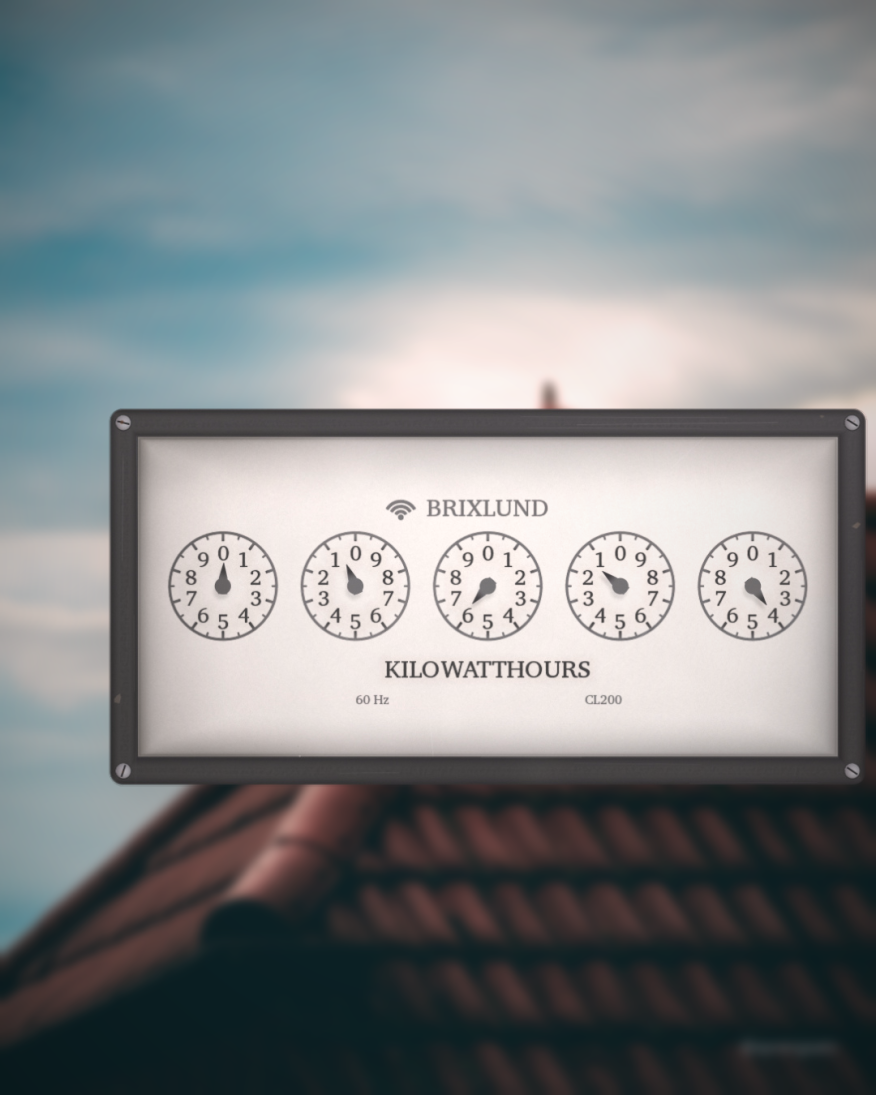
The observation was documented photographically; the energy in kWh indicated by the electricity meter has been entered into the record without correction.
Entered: 614 kWh
